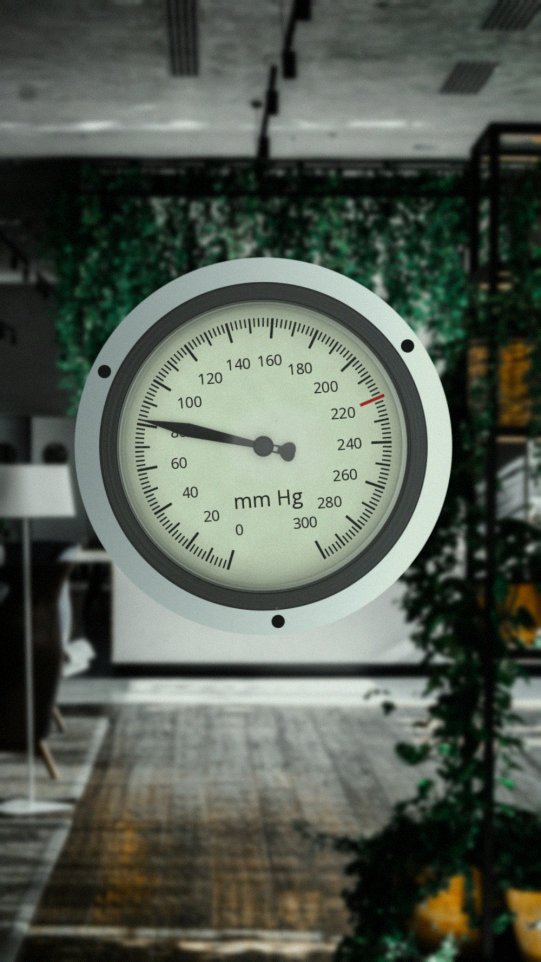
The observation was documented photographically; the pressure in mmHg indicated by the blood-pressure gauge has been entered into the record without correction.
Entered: 82 mmHg
